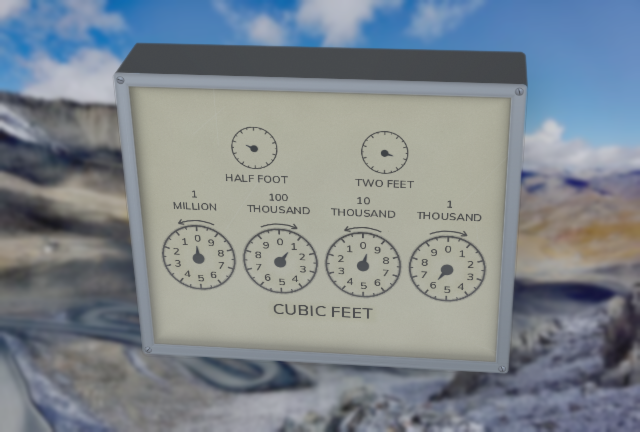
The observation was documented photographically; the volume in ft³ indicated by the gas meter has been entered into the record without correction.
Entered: 9600 ft³
